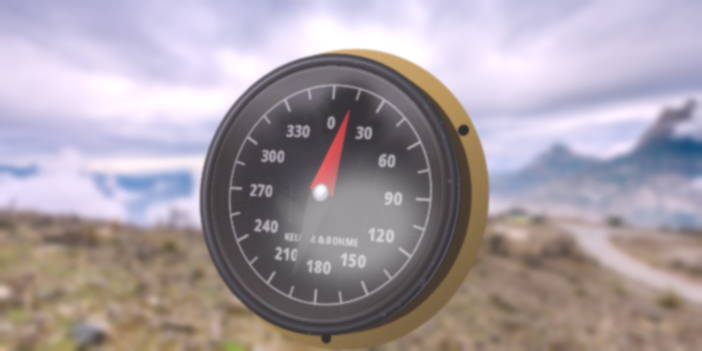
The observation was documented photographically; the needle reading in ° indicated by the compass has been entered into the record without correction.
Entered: 15 °
